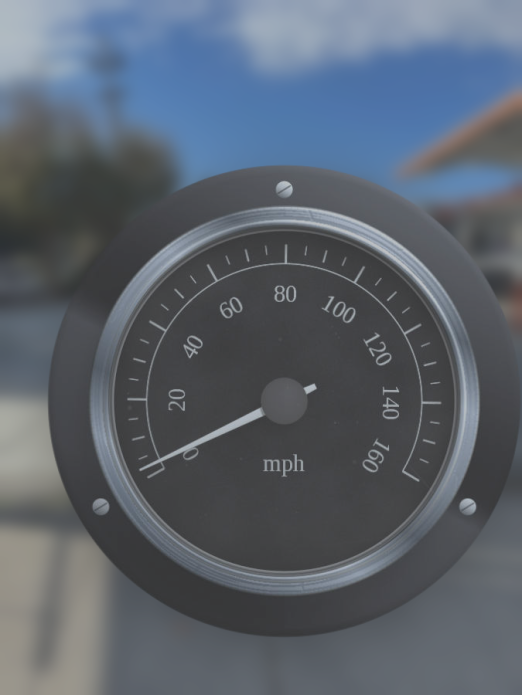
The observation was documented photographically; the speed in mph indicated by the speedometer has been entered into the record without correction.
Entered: 2.5 mph
